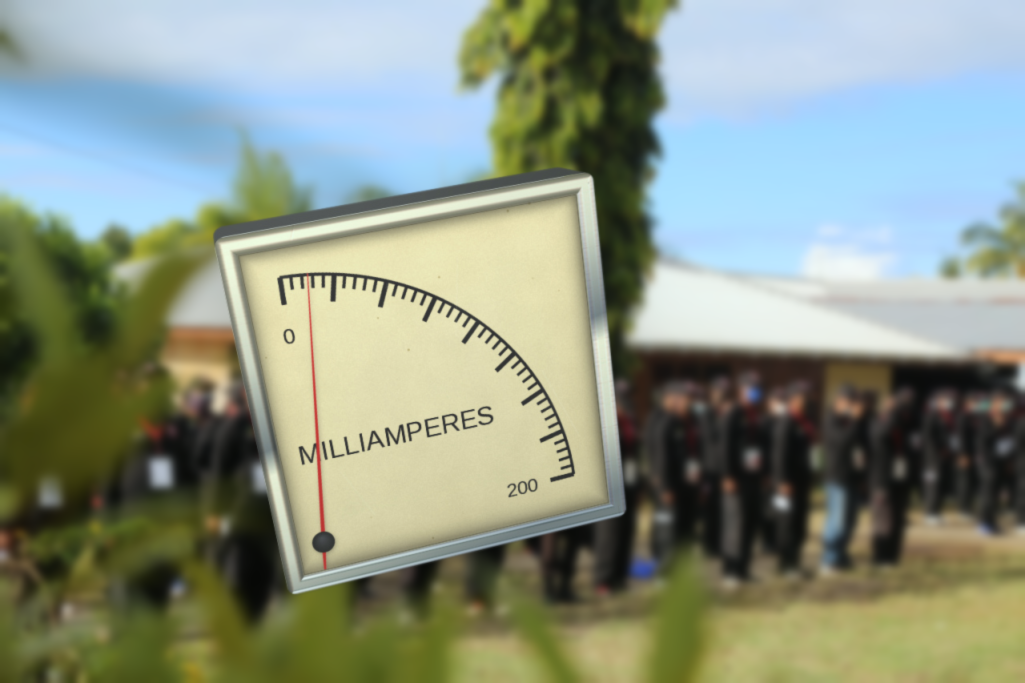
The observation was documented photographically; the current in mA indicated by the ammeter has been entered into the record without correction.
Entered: 12.5 mA
